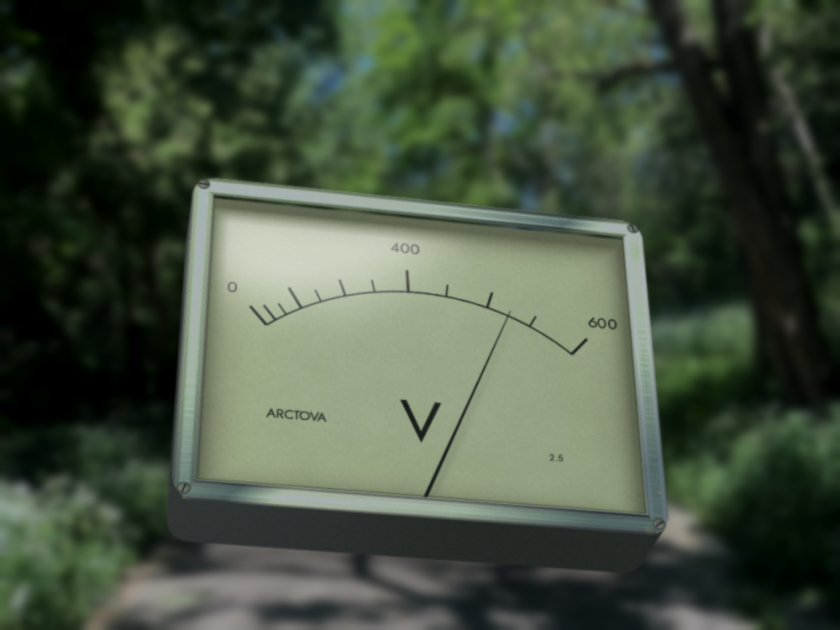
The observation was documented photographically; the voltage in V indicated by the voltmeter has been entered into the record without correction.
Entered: 525 V
